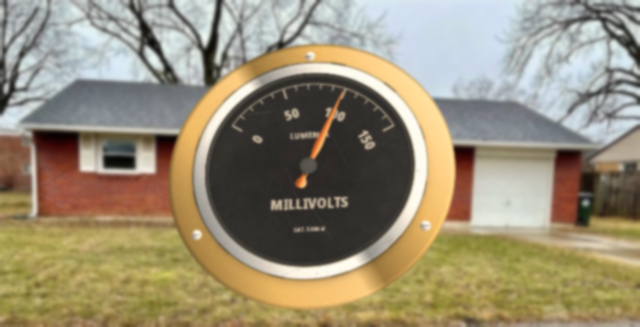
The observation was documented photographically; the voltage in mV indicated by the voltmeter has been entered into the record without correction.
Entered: 100 mV
